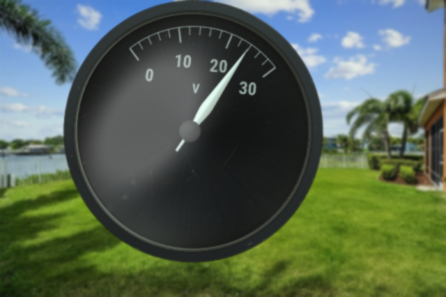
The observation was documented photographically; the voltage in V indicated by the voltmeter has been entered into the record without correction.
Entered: 24 V
